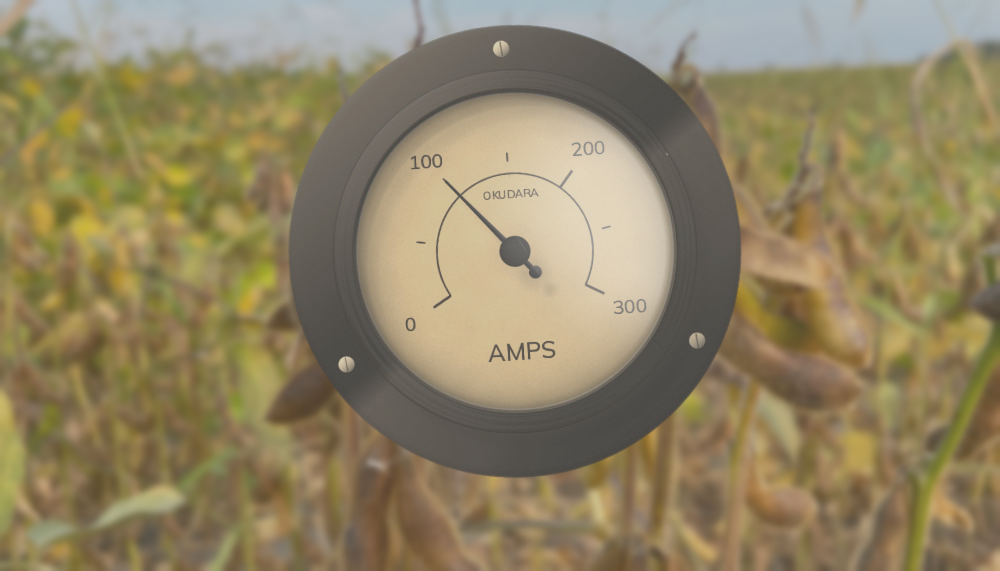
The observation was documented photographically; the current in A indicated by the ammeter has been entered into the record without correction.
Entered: 100 A
